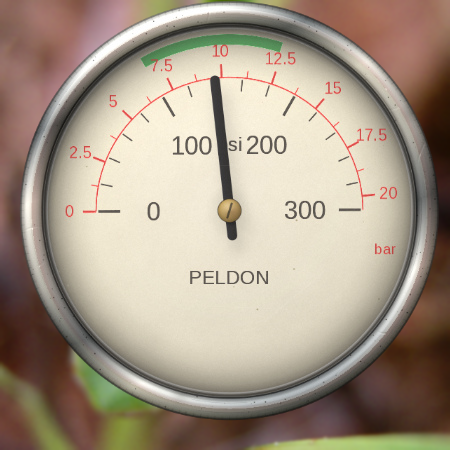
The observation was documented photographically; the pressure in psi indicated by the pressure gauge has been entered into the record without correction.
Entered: 140 psi
